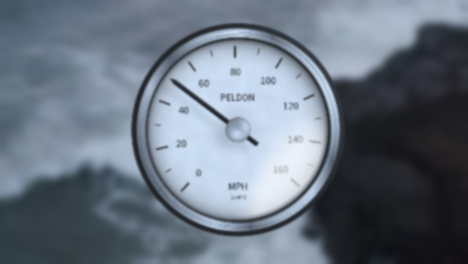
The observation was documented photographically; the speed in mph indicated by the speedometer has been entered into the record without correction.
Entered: 50 mph
